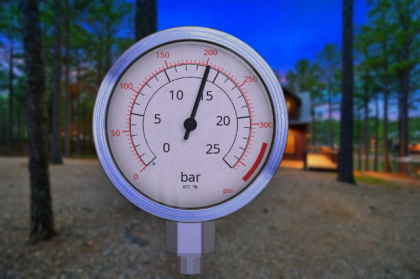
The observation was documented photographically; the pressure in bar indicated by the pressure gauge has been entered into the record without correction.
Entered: 14 bar
